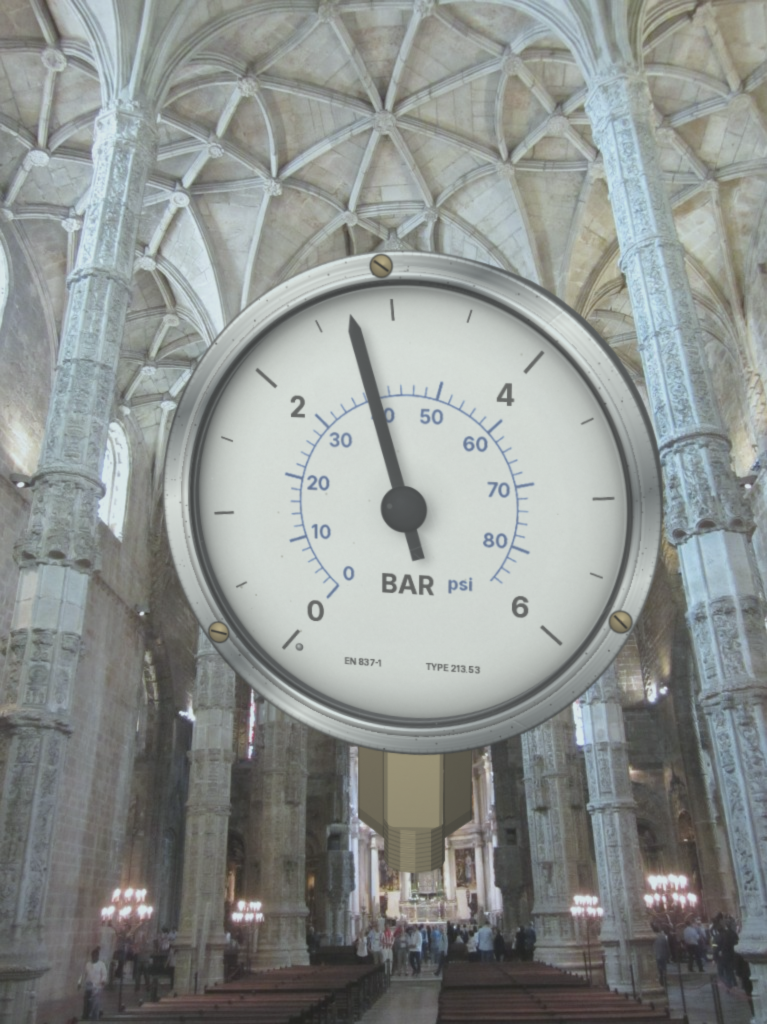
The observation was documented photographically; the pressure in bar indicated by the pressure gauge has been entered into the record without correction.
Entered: 2.75 bar
